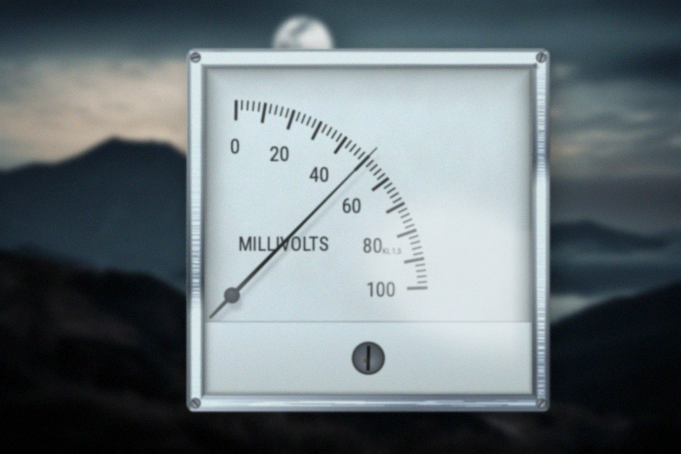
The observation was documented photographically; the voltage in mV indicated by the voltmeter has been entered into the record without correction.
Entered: 50 mV
